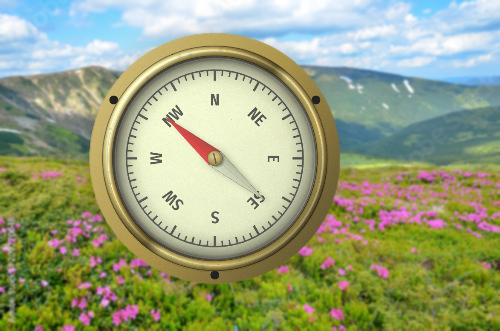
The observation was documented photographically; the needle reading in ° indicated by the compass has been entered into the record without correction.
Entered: 310 °
